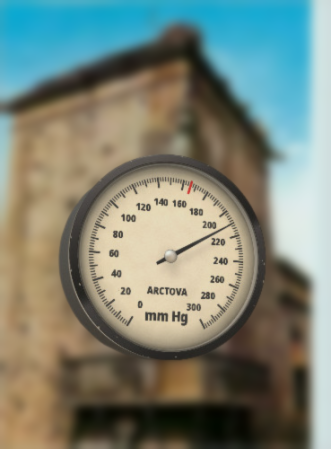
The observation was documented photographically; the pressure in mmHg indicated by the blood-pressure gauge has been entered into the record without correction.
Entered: 210 mmHg
